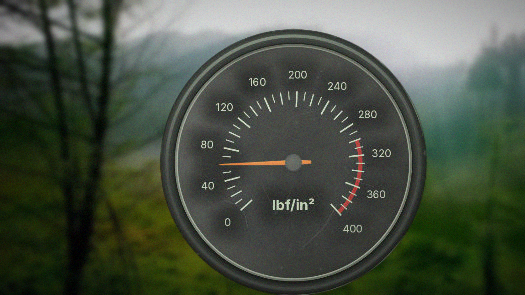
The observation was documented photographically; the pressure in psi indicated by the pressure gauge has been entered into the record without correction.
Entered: 60 psi
